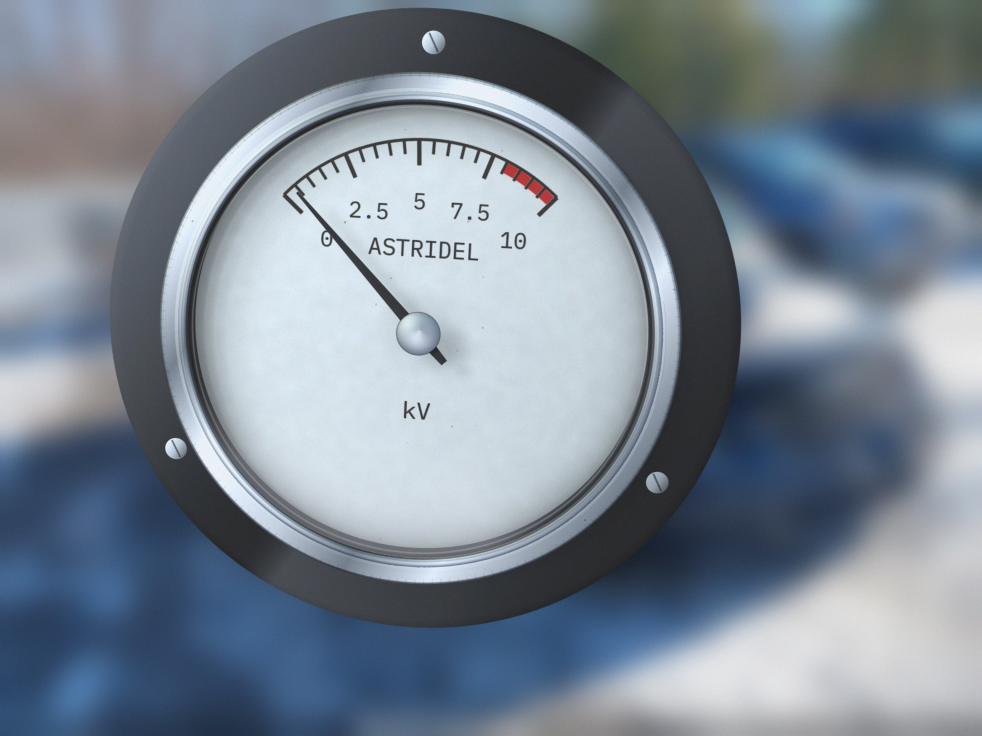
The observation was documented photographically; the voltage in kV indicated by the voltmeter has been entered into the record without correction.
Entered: 0.5 kV
